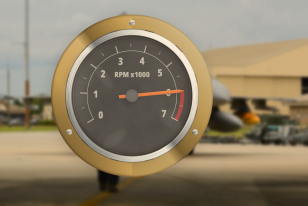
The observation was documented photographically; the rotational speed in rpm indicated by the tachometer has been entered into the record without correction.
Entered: 6000 rpm
